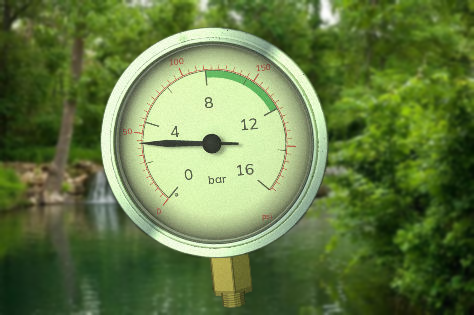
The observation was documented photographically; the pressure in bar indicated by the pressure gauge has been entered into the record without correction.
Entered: 3 bar
